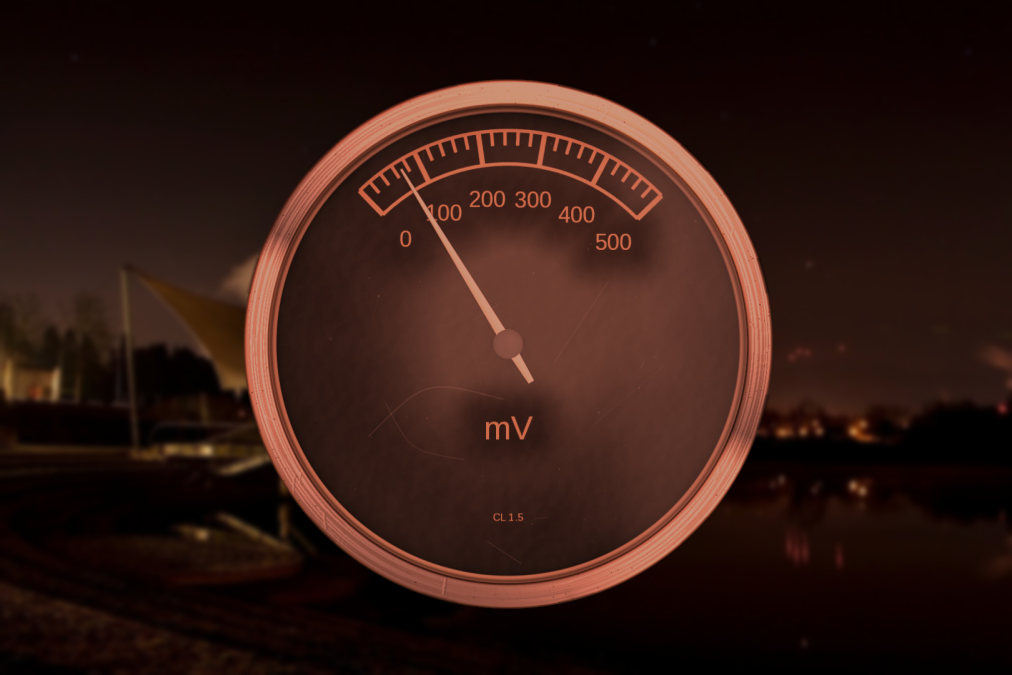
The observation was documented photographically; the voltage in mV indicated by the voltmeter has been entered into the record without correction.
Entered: 70 mV
